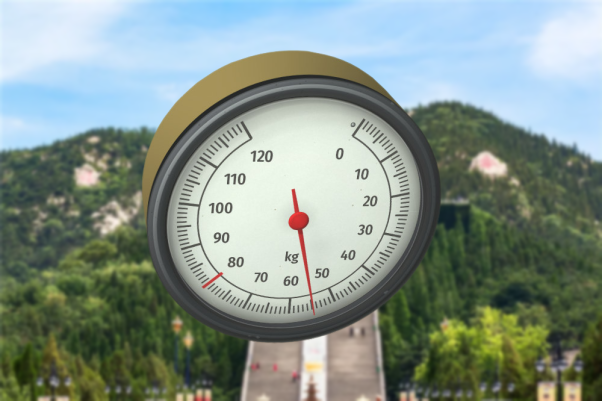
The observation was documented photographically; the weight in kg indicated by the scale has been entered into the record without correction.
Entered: 55 kg
